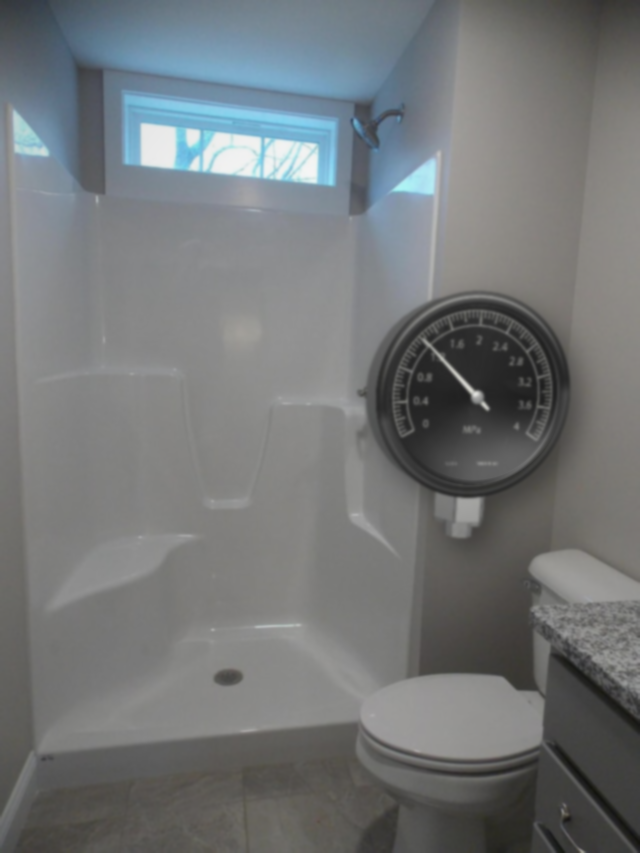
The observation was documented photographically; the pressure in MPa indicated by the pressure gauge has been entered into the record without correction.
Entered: 1.2 MPa
